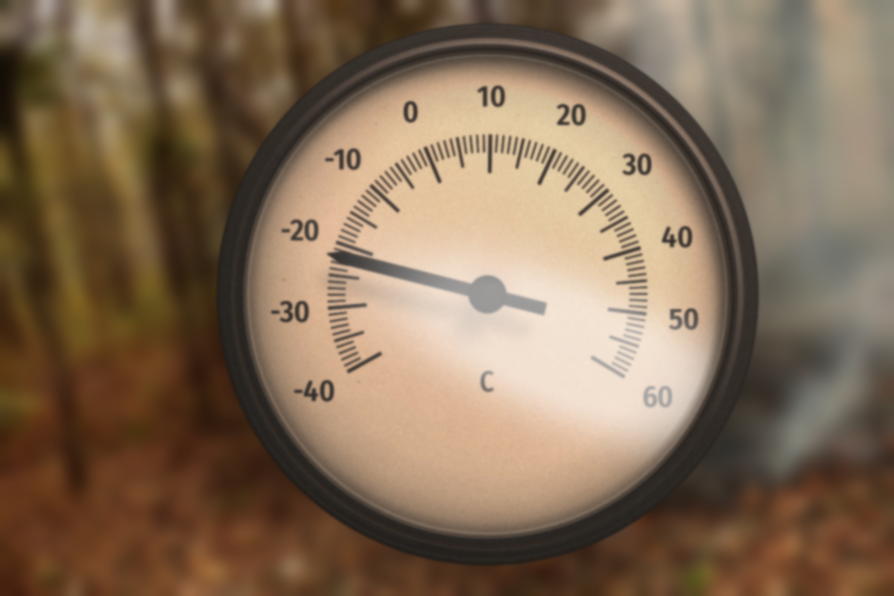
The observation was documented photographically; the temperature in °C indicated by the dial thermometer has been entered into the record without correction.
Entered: -22 °C
